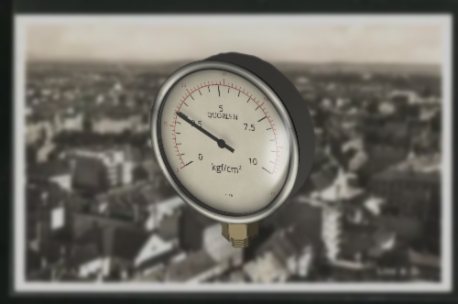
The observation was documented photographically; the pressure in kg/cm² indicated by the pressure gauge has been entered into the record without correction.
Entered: 2.5 kg/cm²
